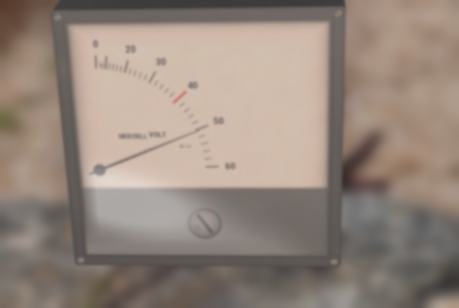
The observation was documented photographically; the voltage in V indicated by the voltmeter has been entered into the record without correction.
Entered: 50 V
